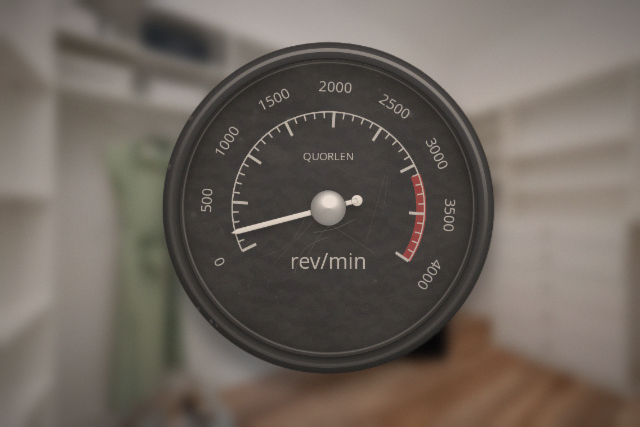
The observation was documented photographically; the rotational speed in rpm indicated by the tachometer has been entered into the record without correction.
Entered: 200 rpm
